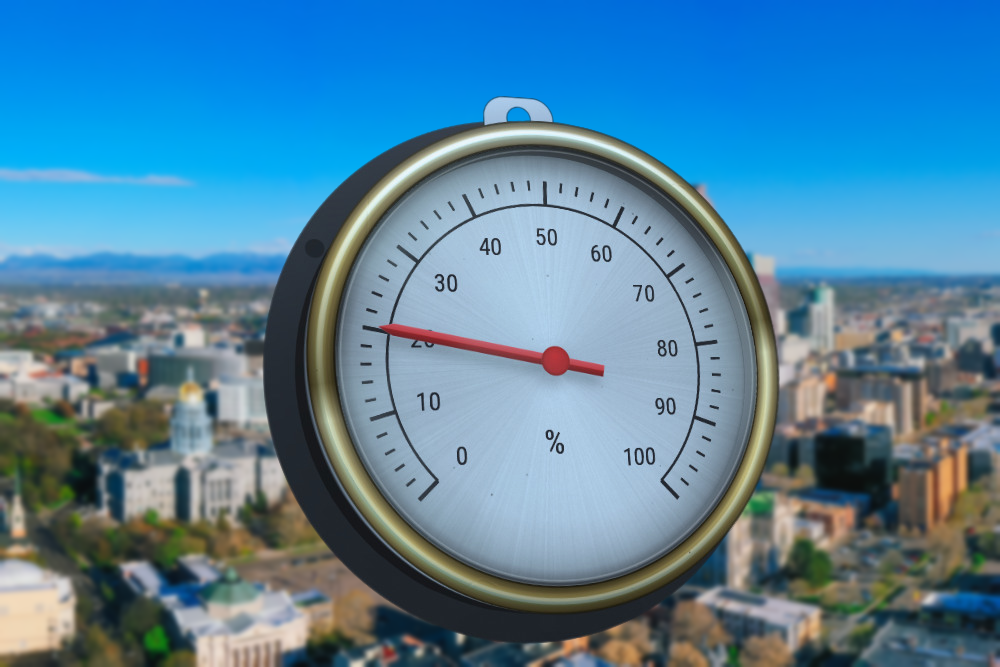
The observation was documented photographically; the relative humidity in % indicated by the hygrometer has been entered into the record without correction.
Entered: 20 %
